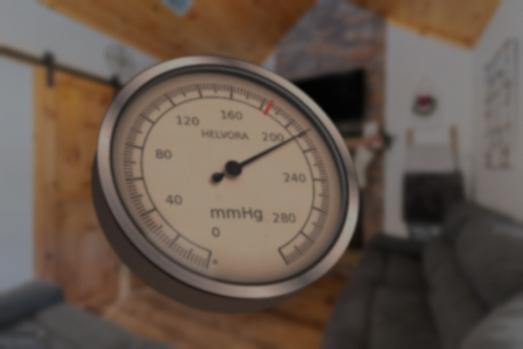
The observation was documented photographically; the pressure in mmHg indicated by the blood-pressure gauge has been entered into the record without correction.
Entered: 210 mmHg
